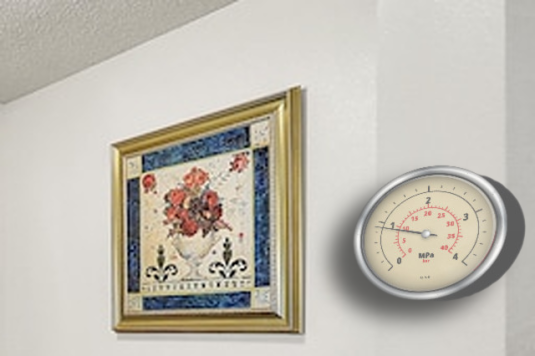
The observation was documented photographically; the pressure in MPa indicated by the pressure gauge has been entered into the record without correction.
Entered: 0.9 MPa
